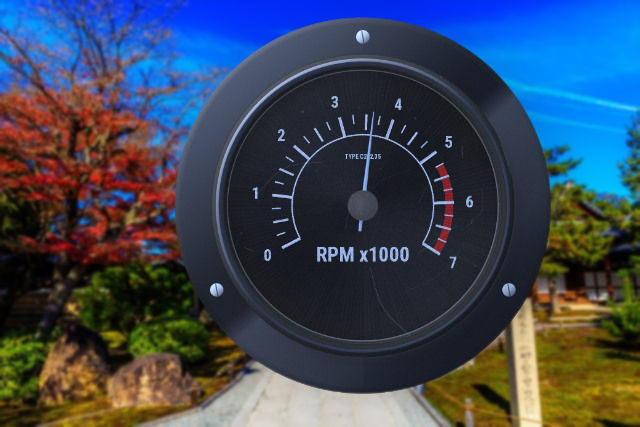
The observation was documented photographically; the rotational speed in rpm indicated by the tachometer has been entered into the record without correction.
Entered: 3625 rpm
